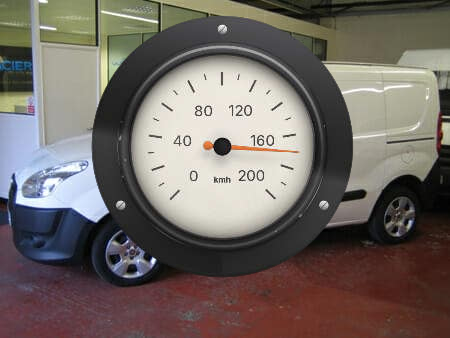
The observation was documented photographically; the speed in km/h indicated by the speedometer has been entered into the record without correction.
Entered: 170 km/h
